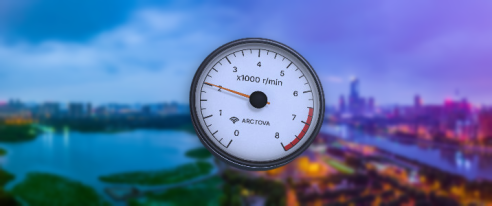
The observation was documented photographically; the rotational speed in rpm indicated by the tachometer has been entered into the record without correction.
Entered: 2000 rpm
